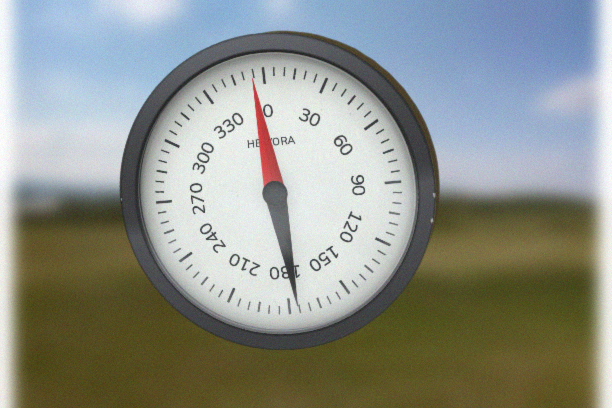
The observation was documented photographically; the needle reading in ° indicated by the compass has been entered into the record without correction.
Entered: 355 °
